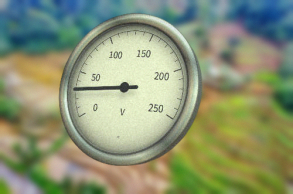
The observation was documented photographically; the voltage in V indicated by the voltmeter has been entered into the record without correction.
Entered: 30 V
